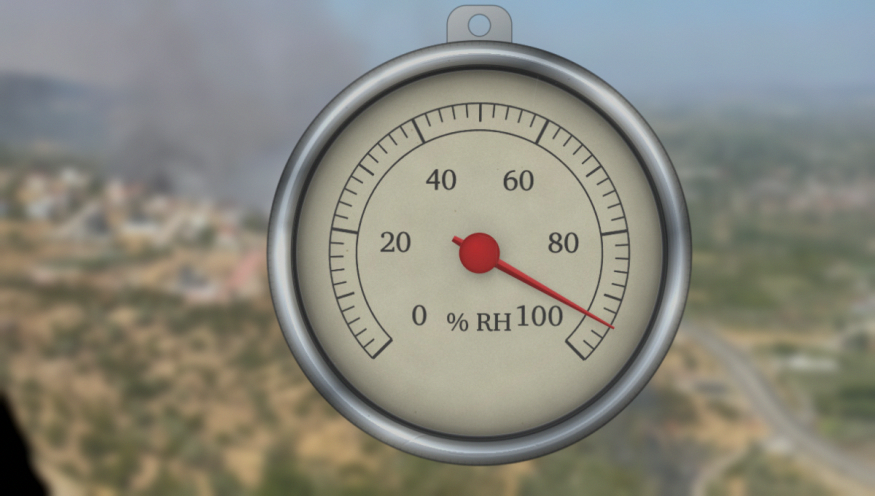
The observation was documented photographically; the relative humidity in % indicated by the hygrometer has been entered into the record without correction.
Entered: 94 %
